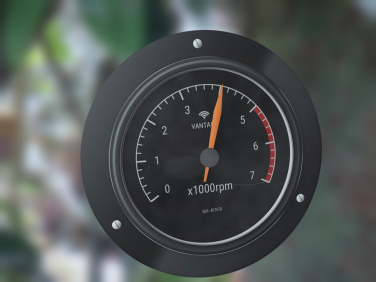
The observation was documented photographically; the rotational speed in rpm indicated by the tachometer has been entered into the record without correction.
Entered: 4000 rpm
